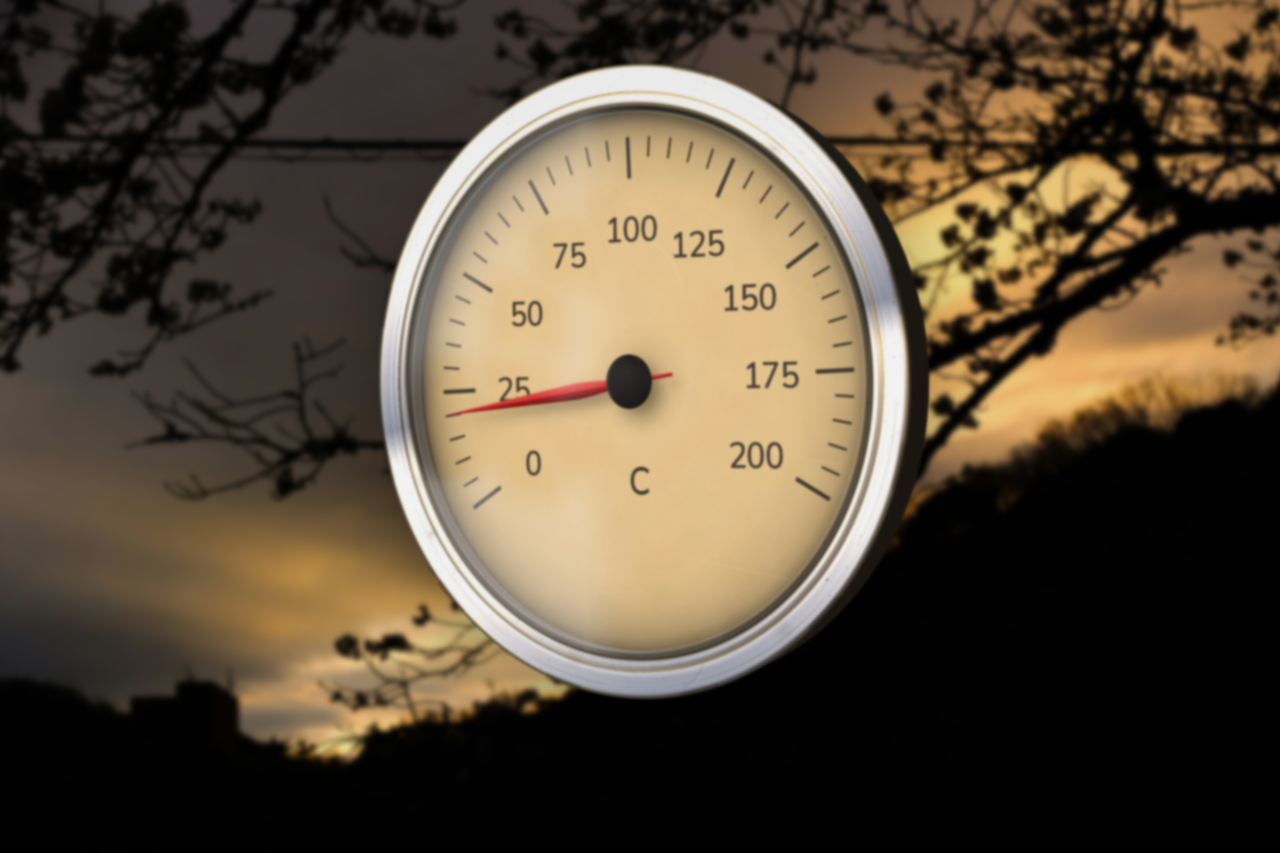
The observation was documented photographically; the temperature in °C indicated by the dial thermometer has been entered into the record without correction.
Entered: 20 °C
